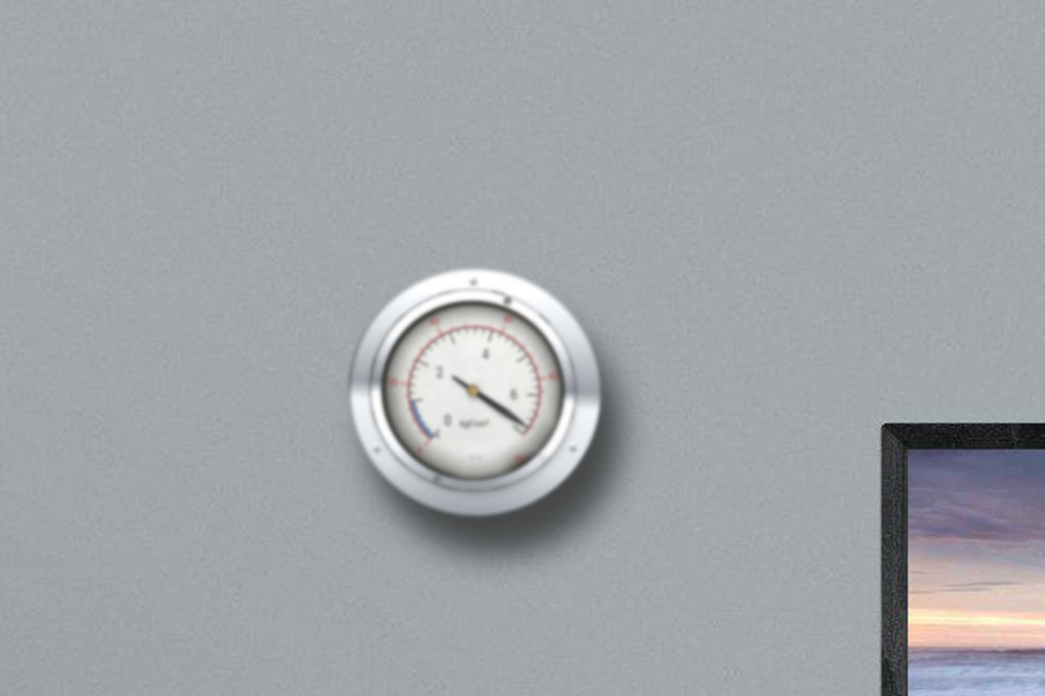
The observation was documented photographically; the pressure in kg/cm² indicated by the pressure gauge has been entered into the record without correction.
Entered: 6.8 kg/cm²
